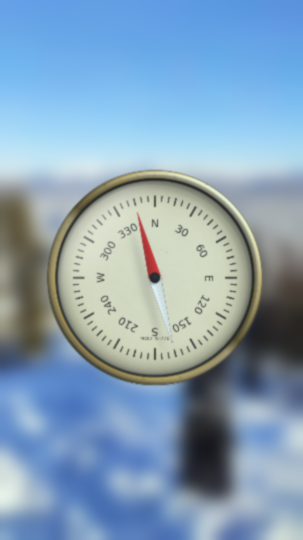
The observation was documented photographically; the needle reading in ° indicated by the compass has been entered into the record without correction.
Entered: 345 °
